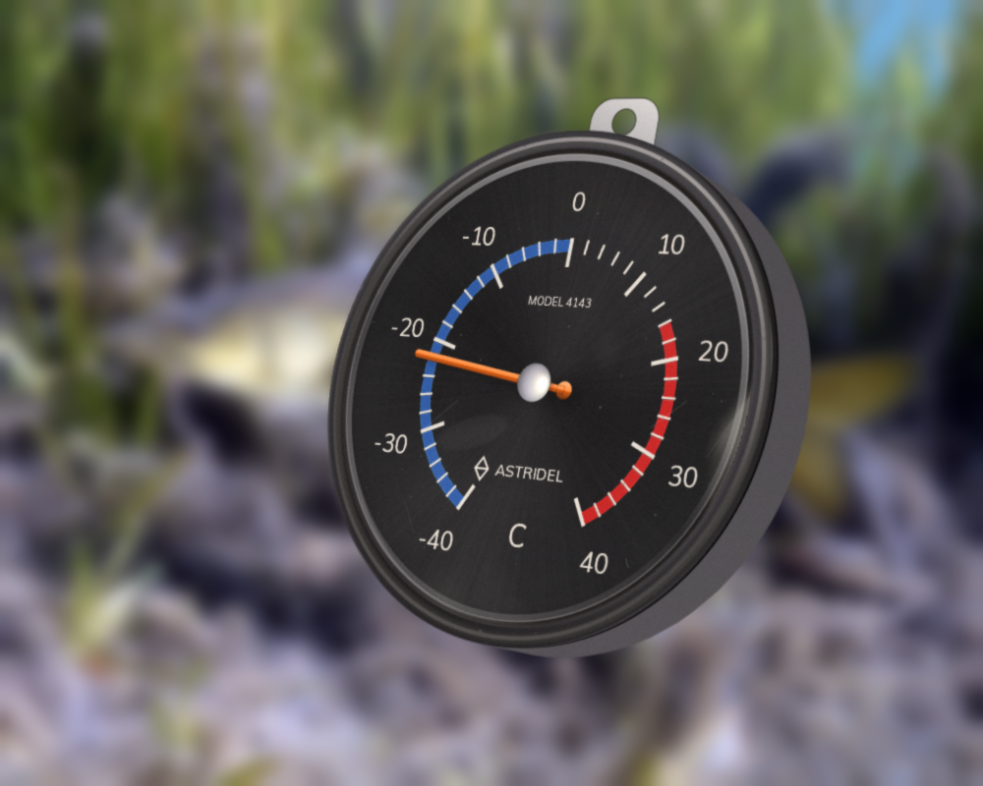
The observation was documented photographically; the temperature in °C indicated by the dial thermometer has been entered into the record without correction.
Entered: -22 °C
